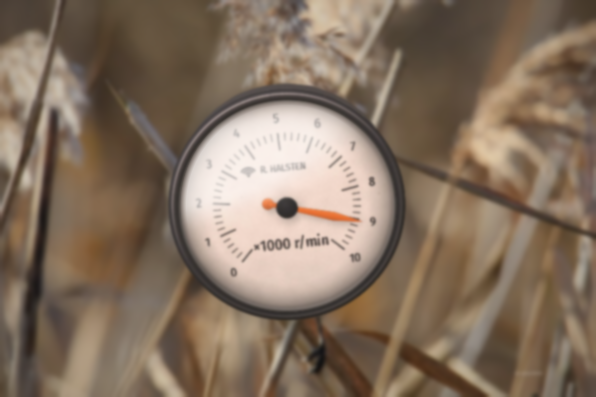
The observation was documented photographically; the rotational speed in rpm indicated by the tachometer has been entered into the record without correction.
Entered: 9000 rpm
